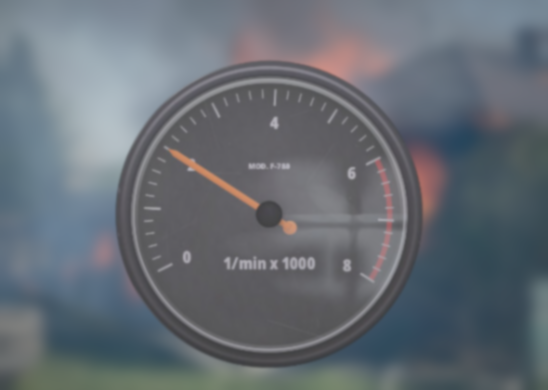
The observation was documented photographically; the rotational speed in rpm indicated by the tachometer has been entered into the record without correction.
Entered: 2000 rpm
